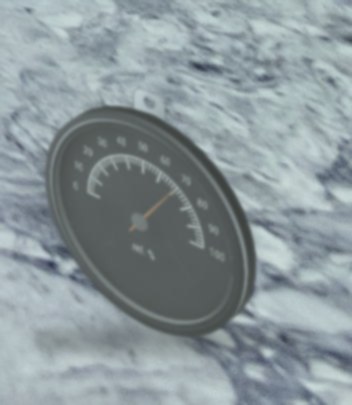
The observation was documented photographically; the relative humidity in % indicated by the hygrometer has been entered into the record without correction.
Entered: 70 %
